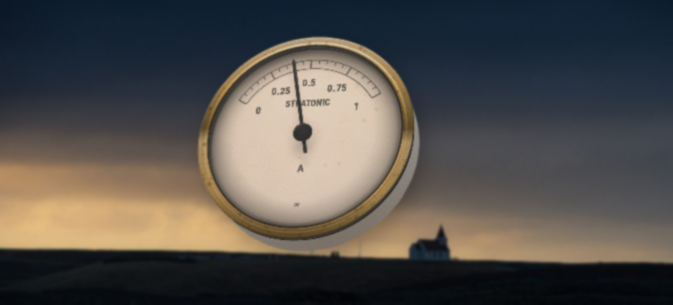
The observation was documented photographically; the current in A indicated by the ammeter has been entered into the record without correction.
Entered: 0.4 A
